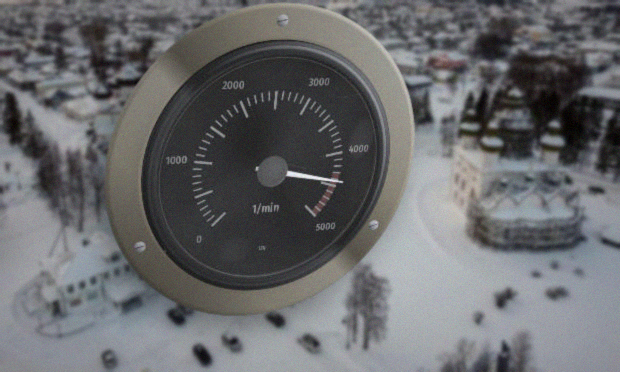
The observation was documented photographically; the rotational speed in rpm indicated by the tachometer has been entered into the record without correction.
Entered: 4400 rpm
